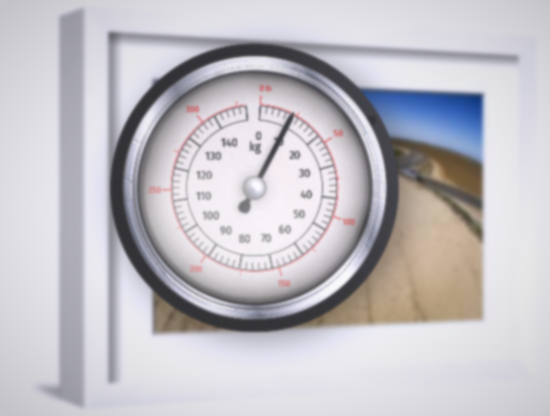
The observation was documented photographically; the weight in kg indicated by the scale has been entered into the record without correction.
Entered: 10 kg
